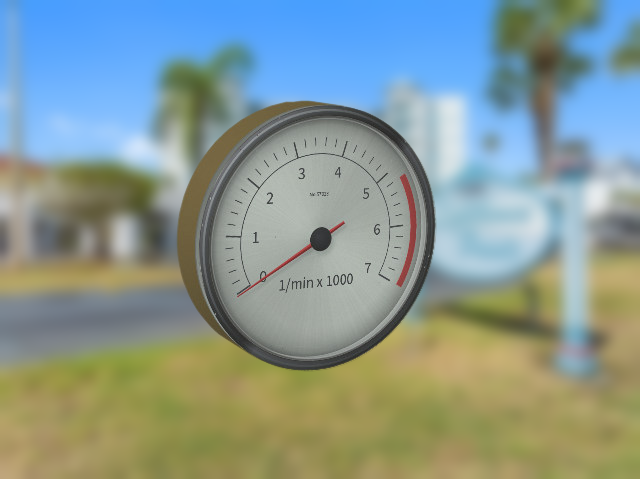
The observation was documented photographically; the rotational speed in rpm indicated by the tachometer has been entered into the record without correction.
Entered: 0 rpm
